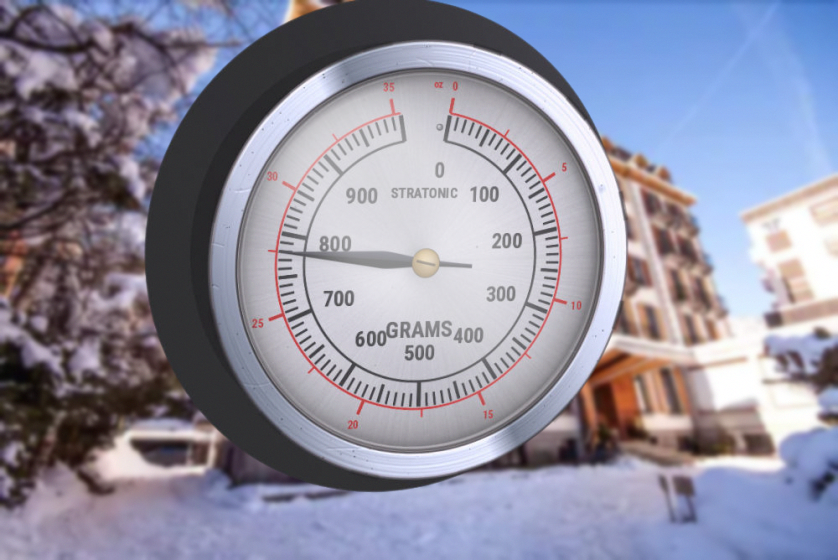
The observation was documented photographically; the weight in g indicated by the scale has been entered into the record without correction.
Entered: 780 g
